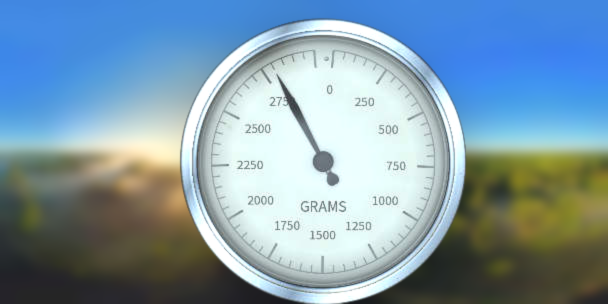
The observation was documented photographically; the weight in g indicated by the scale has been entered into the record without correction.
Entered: 2800 g
